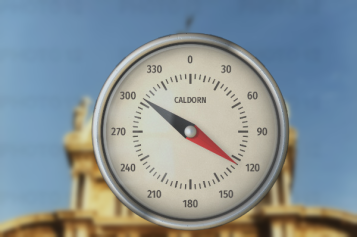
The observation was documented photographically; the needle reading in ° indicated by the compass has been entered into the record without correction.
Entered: 125 °
